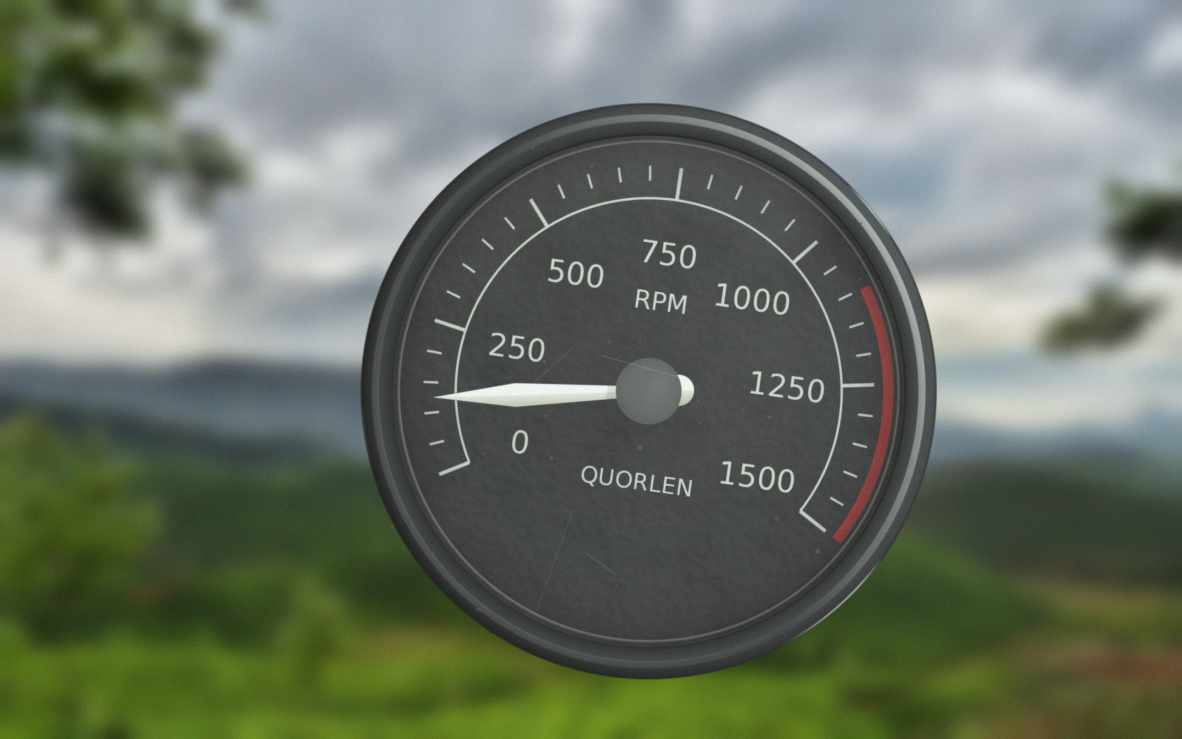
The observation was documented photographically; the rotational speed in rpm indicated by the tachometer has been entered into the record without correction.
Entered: 125 rpm
